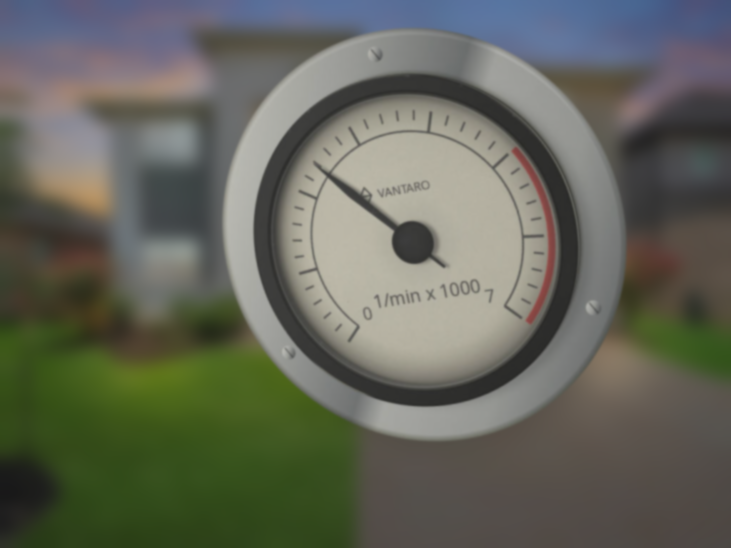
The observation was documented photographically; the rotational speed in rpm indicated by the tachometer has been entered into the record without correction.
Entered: 2400 rpm
